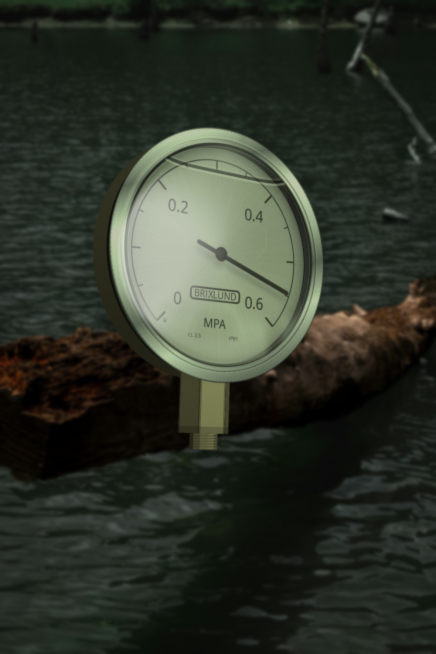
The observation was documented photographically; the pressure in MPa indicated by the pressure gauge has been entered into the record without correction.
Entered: 0.55 MPa
